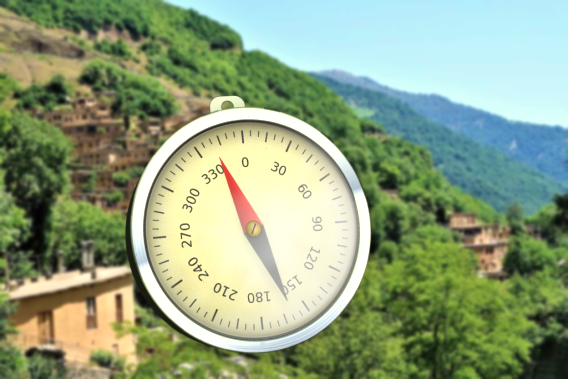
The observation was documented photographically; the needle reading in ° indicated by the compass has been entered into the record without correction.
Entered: 340 °
